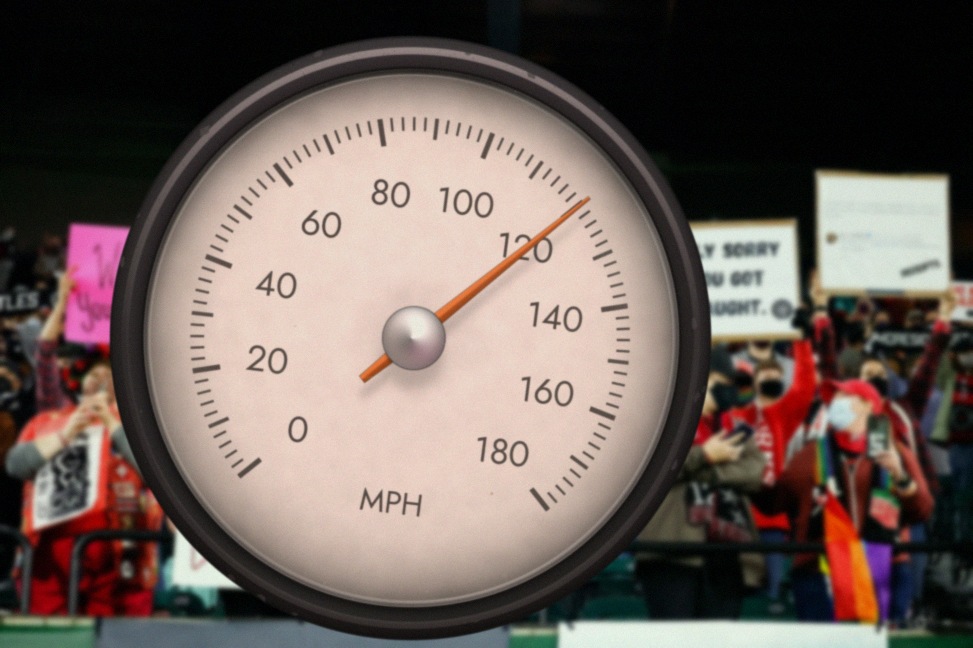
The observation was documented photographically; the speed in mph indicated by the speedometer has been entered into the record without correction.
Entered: 120 mph
